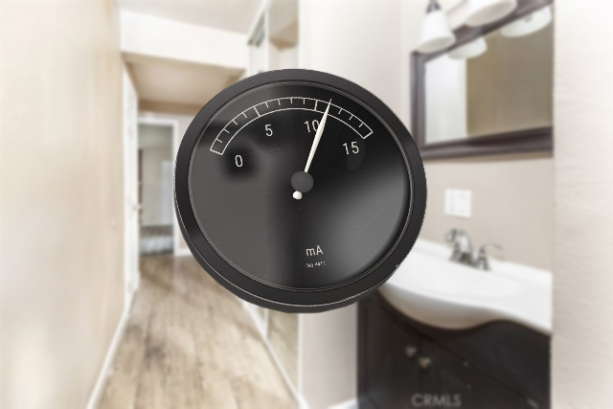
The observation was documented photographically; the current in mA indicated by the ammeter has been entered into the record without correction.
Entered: 11 mA
